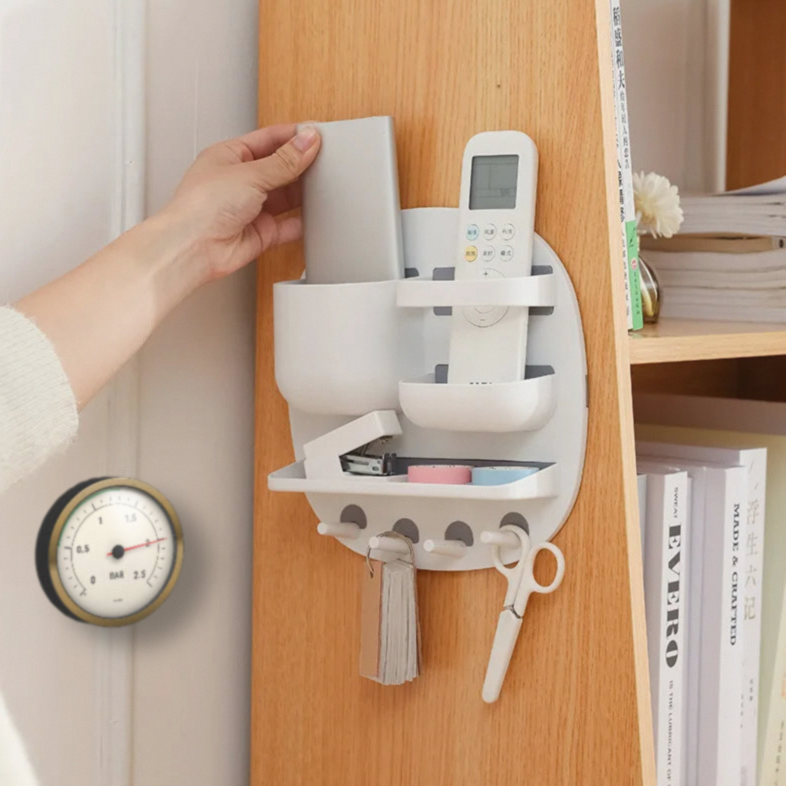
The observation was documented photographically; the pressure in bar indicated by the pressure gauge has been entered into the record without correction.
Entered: 2 bar
